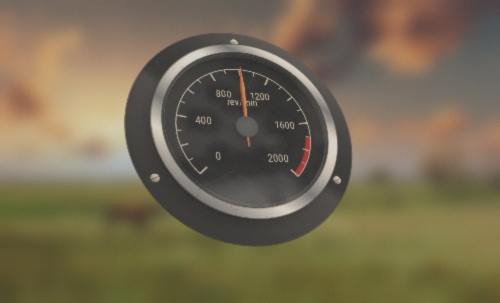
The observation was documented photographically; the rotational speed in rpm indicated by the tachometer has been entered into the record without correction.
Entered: 1000 rpm
